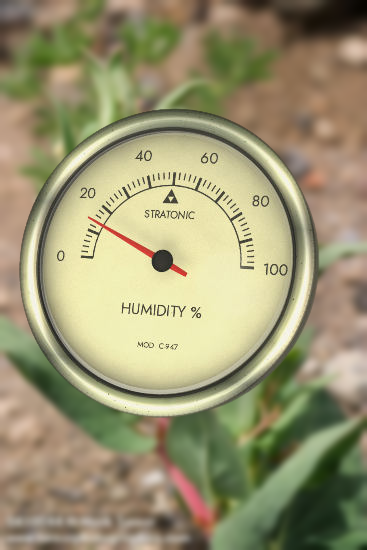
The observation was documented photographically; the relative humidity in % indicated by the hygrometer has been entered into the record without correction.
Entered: 14 %
